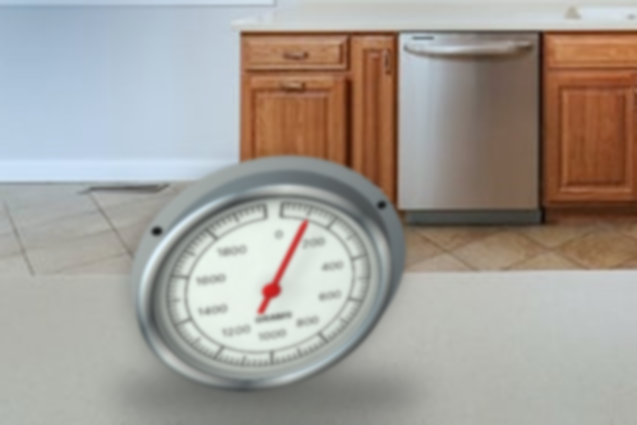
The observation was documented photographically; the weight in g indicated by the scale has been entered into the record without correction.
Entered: 100 g
